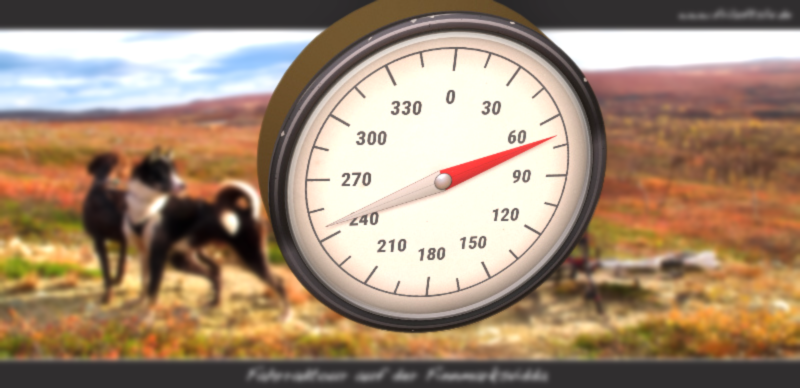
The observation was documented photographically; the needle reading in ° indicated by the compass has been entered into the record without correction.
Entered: 67.5 °
